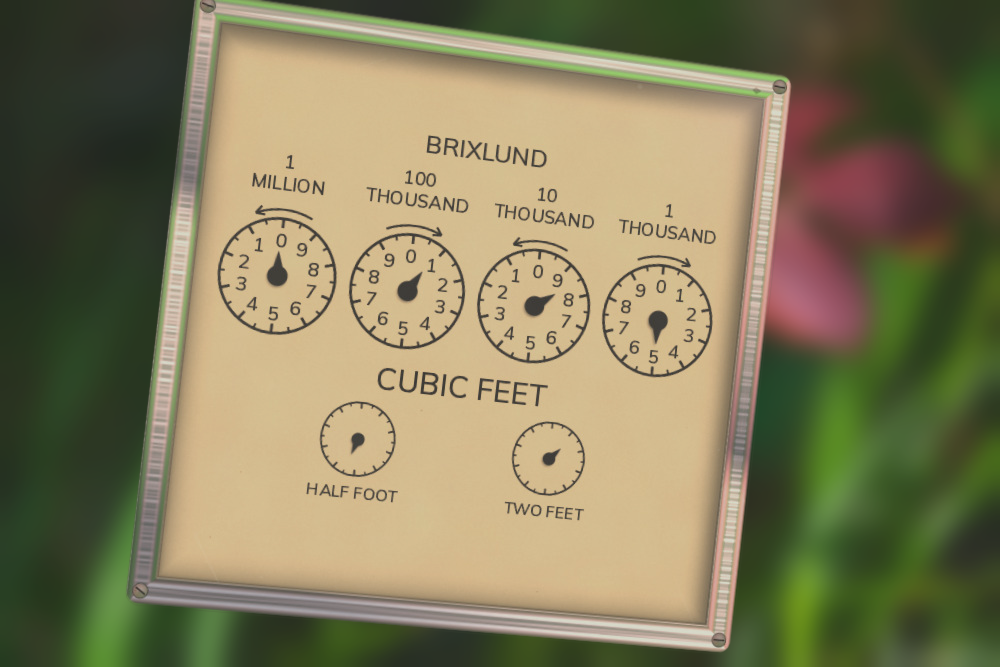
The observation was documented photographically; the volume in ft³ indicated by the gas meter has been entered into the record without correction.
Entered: 8500 ft³
